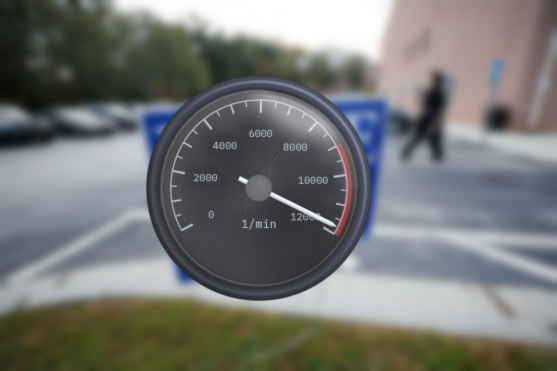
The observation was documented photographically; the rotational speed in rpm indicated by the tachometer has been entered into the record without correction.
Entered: 11750 rpm
